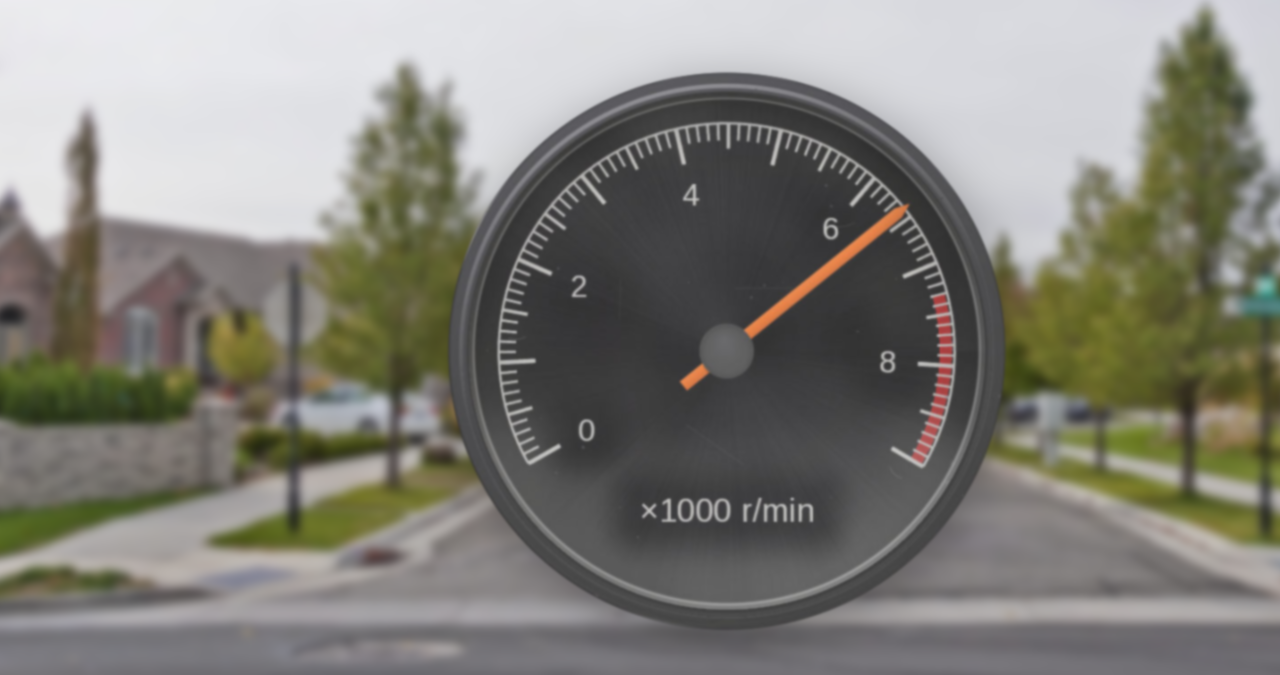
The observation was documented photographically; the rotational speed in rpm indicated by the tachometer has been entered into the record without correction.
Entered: 6400 rpm
